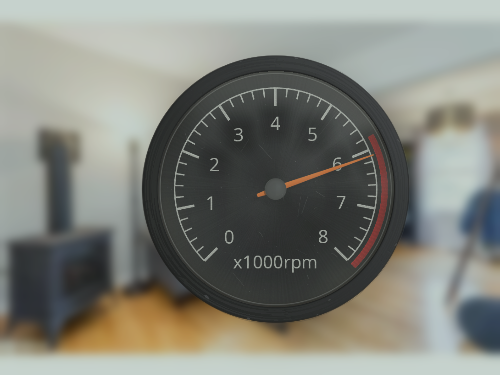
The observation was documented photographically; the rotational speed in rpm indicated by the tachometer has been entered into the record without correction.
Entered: 6100 rpm
